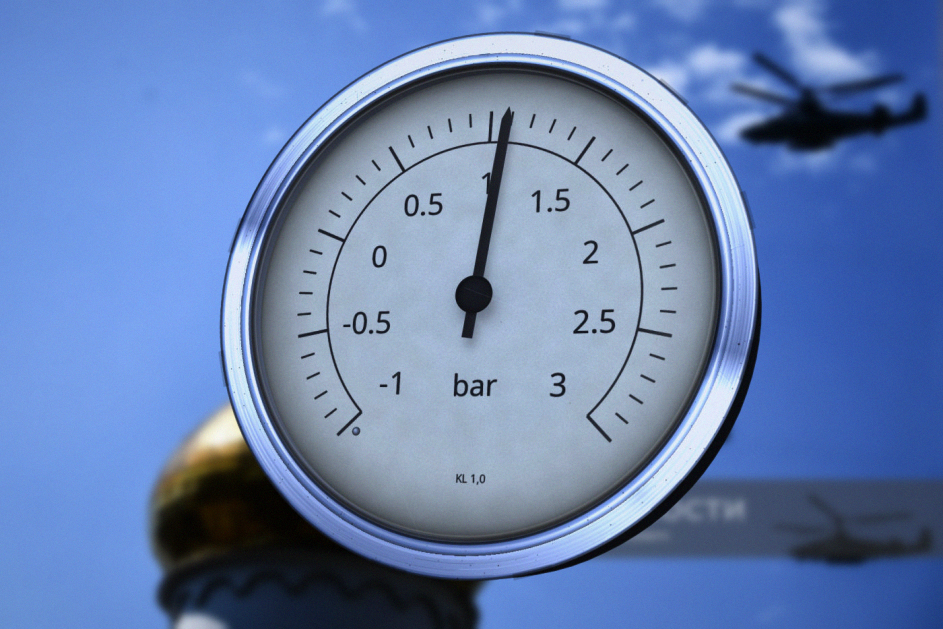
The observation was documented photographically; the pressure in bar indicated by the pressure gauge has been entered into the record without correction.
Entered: 1.1 bar
